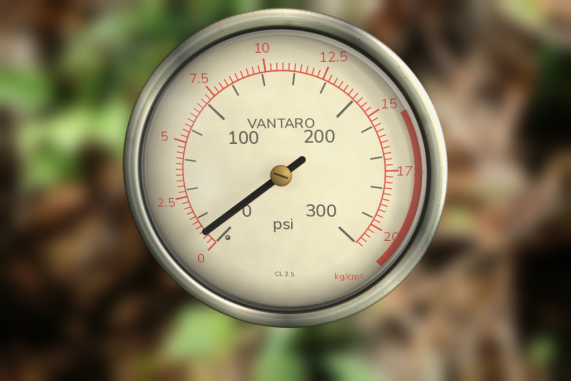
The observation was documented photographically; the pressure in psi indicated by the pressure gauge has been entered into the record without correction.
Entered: 10 psi
